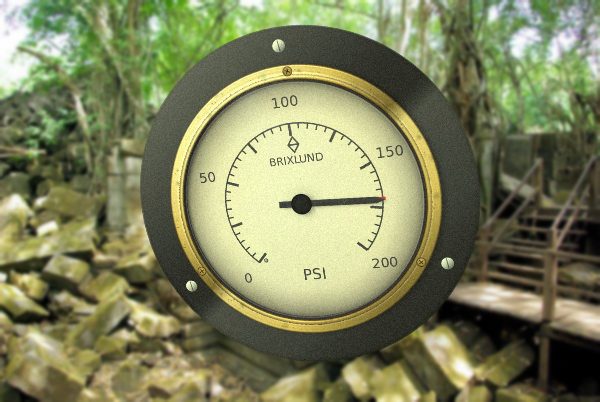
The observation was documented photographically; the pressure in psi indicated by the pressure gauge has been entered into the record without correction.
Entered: 170 psi
